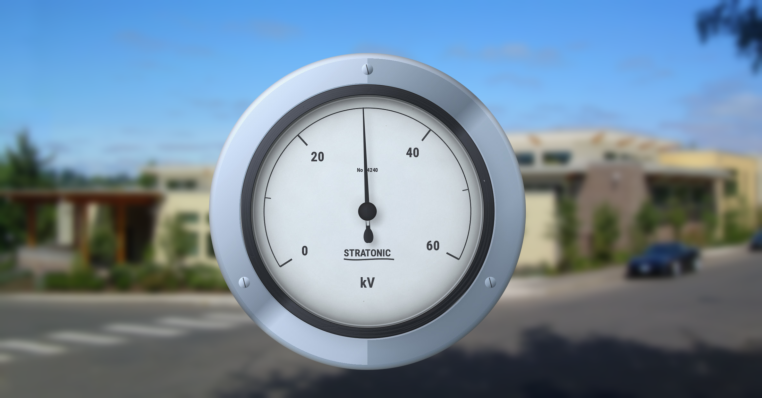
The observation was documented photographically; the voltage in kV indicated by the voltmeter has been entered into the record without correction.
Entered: 30 kV
